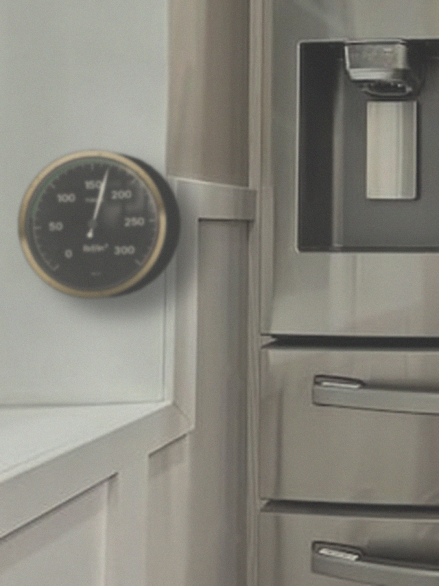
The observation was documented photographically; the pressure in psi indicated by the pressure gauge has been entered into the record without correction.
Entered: 170 psi
